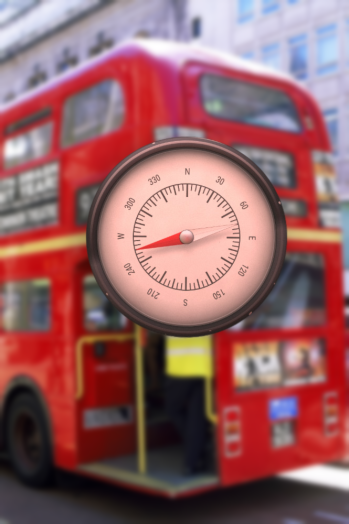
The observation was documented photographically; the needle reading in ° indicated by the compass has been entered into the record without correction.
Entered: 255 °
